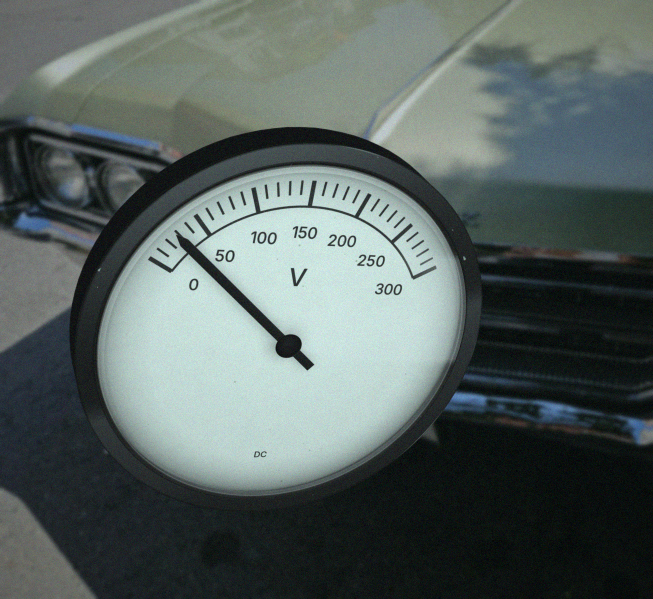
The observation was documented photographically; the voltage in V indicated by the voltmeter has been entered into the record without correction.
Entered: 30 V
